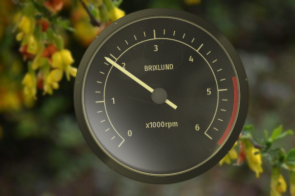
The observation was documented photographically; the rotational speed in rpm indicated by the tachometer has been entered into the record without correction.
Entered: 1900 rpm
